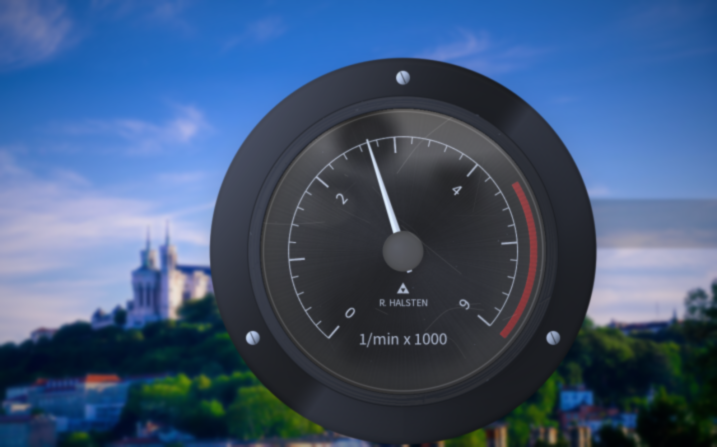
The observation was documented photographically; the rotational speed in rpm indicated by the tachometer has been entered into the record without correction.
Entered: 2700 rpm
